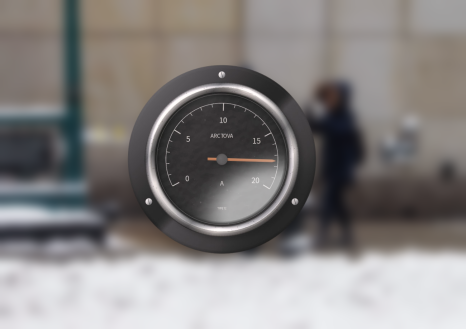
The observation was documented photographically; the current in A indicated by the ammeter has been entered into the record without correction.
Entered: 17.5 A
